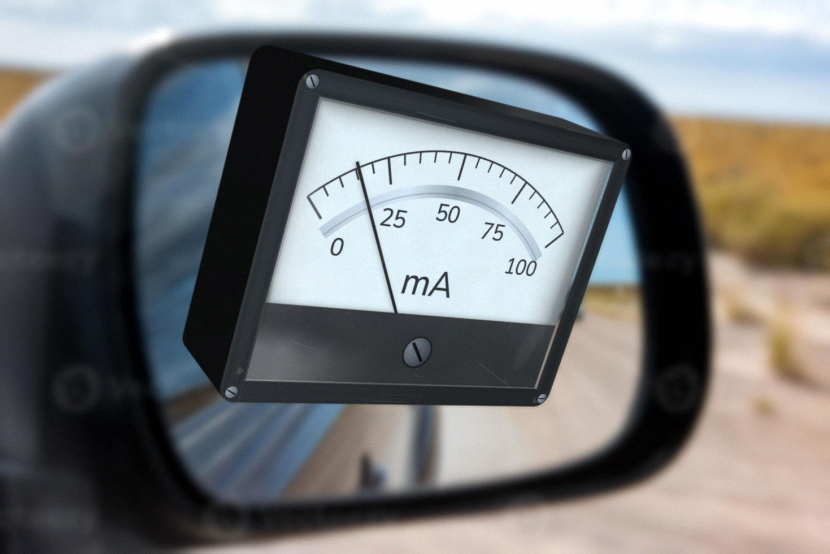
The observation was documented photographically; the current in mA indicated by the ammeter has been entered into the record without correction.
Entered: 15 mA
